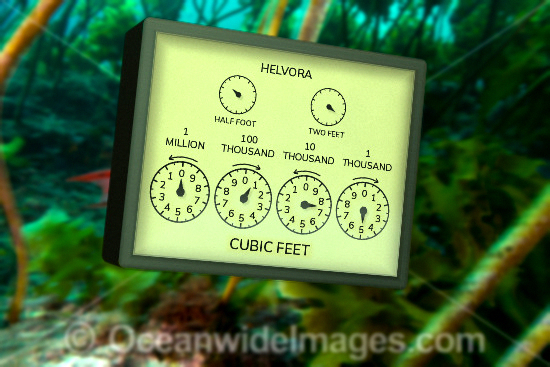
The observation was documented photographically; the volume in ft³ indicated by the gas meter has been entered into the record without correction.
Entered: 7500 ft³
